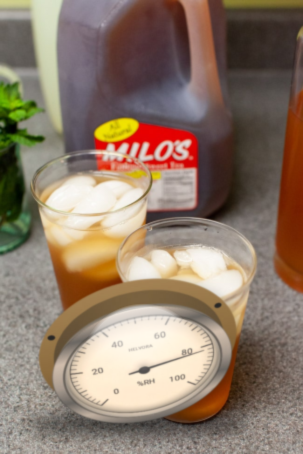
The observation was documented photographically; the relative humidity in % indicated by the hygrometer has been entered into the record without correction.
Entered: 80 %
